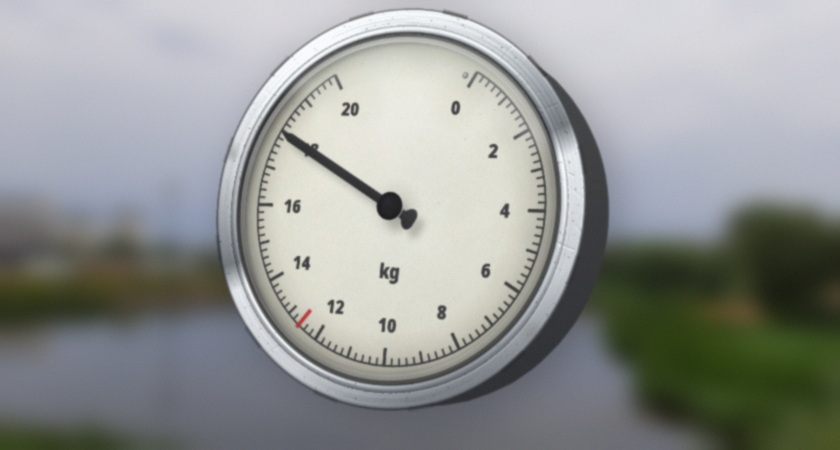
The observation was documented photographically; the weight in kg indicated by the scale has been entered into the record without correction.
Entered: 18 kg
